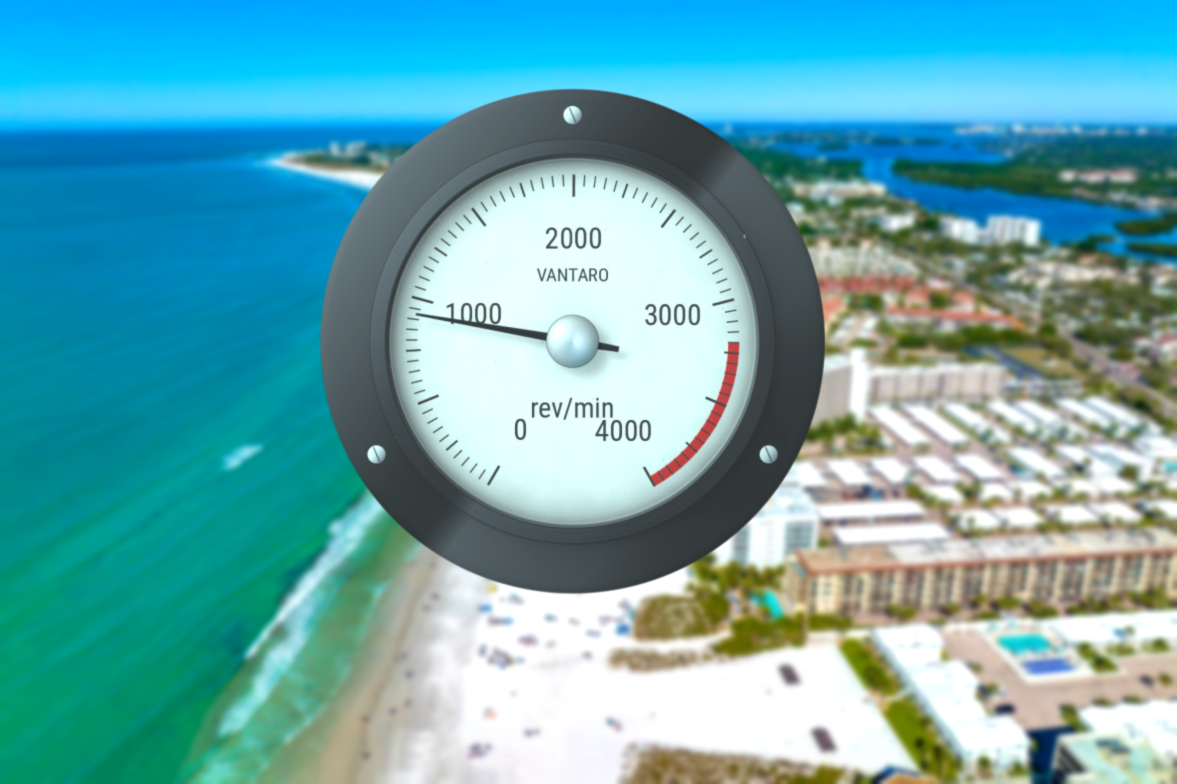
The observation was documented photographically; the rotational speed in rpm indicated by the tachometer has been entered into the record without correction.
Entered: 925 rpm
